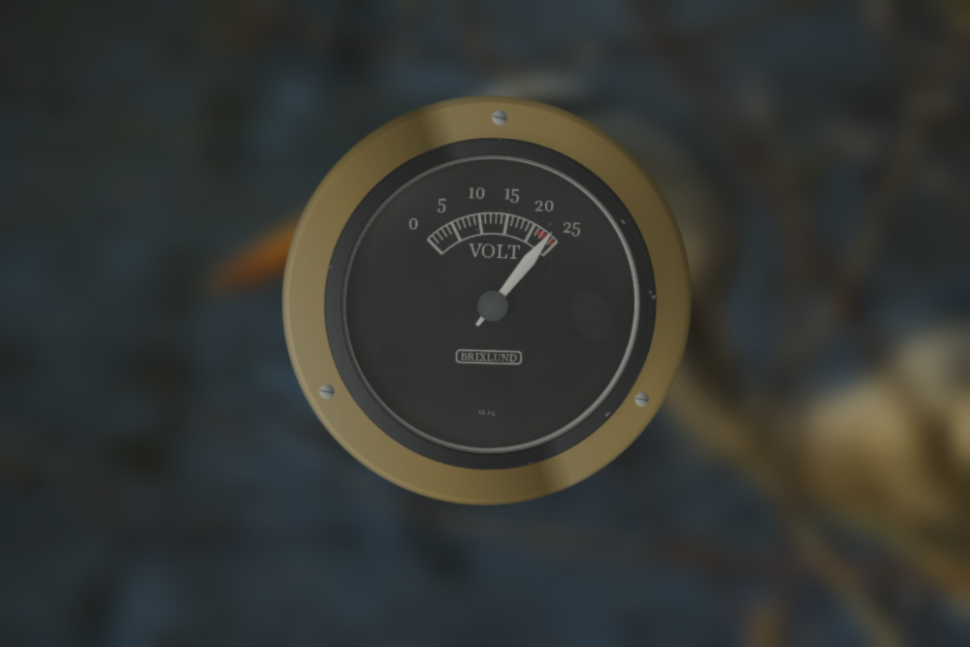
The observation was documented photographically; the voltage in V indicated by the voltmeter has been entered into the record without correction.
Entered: 23 V
